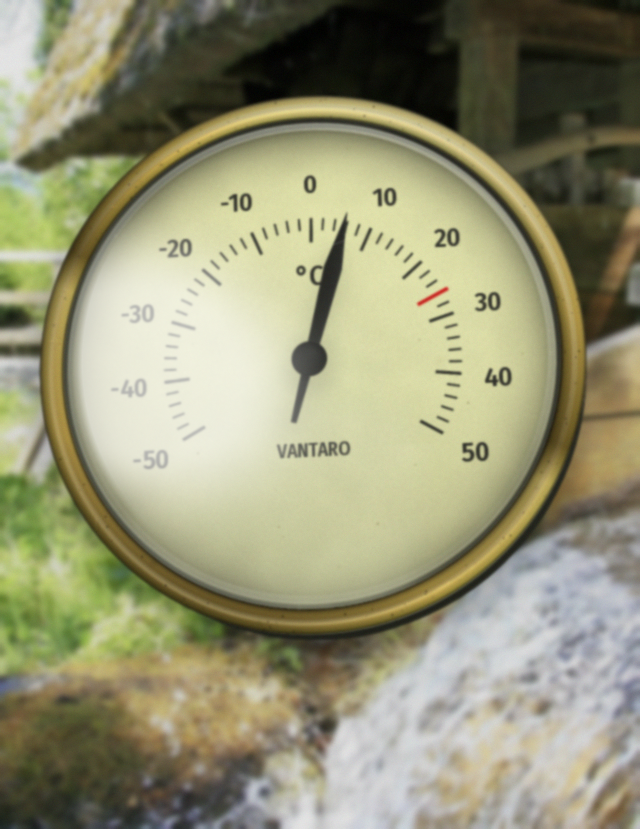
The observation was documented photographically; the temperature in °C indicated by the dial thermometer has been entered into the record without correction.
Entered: 6 °C
